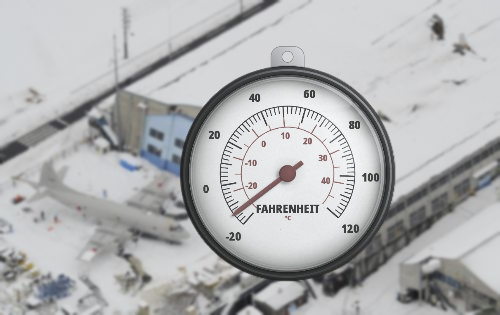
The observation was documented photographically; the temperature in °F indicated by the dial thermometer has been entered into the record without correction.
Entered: -14 °F
